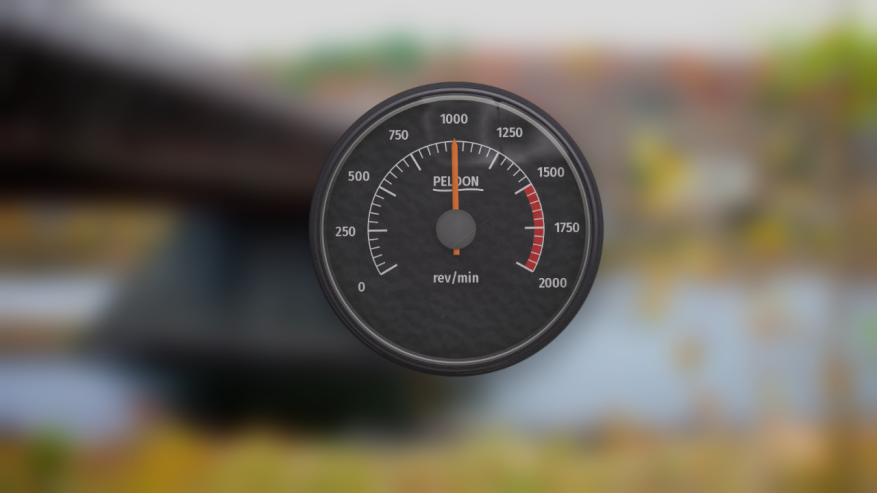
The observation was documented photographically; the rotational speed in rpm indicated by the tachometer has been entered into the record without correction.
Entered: 1000 rpm
